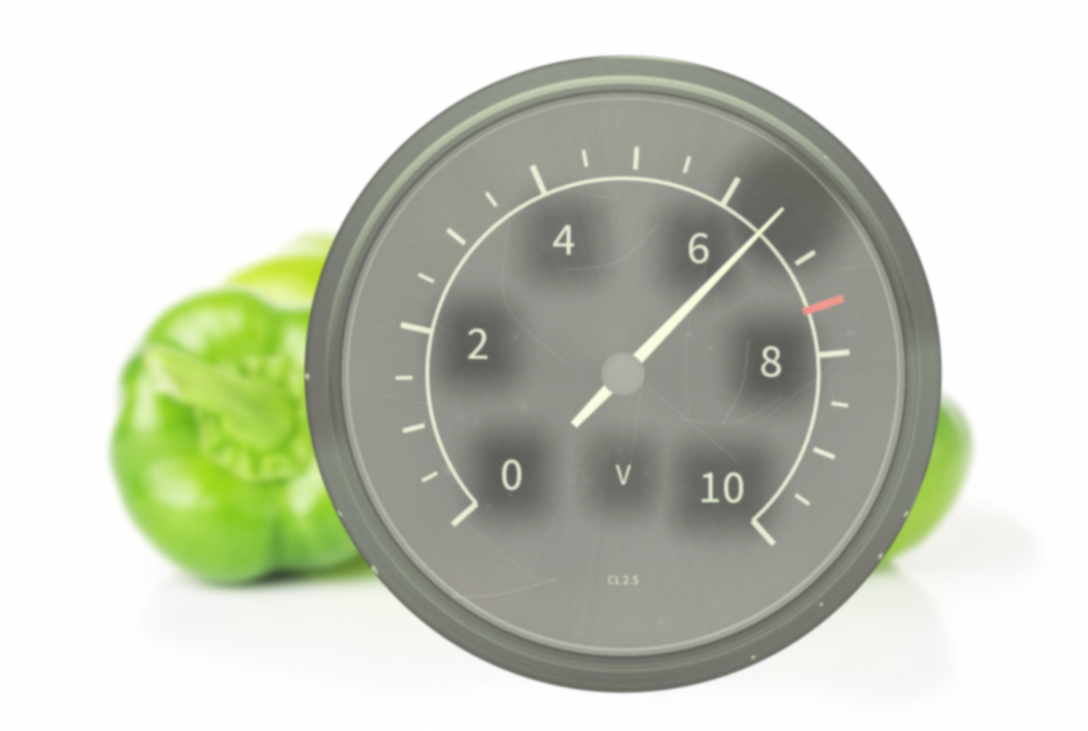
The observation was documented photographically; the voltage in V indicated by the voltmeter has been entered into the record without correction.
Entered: 6.5 V
